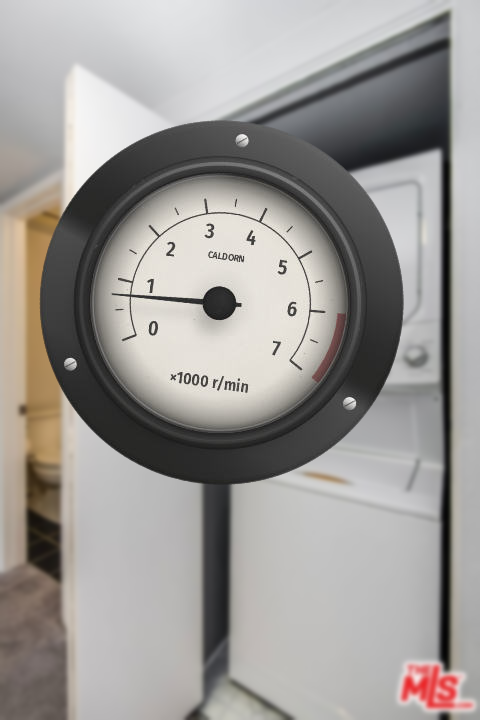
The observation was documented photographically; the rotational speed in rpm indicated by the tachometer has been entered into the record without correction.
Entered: 750 rpm
